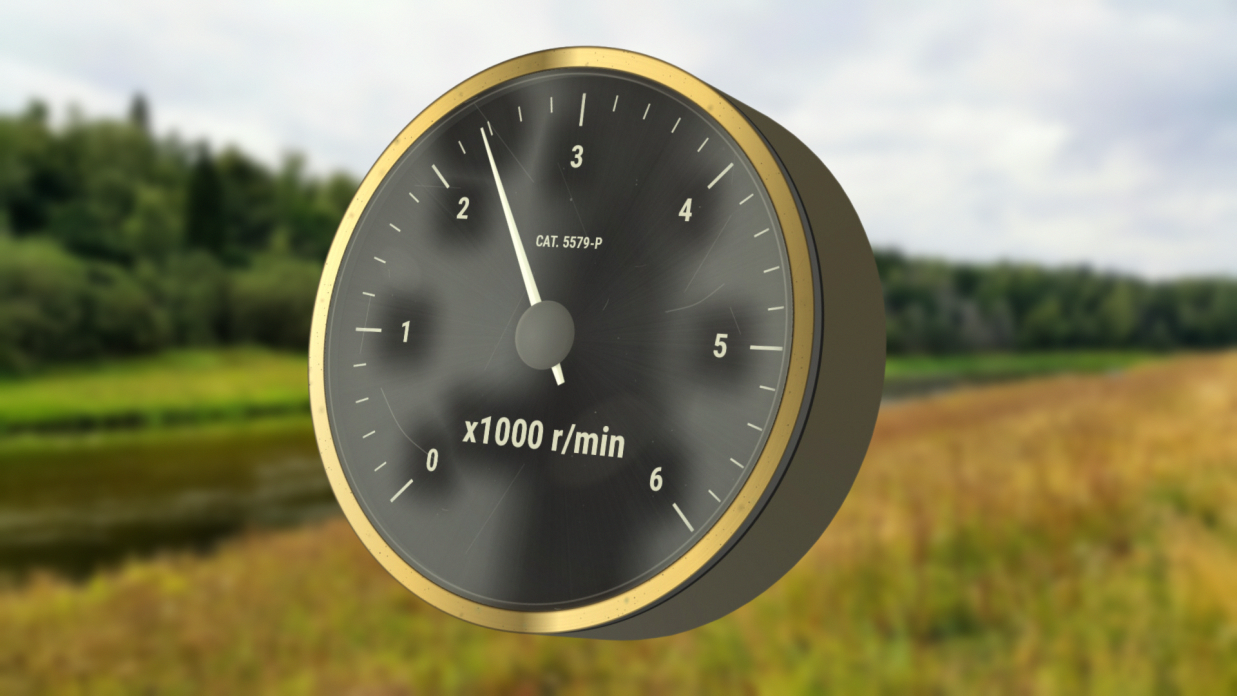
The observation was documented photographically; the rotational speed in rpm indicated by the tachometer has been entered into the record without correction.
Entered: 2400 rpm
